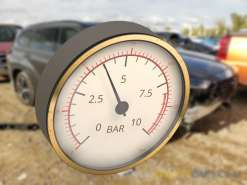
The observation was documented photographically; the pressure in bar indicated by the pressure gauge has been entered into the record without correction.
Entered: 4 bar
